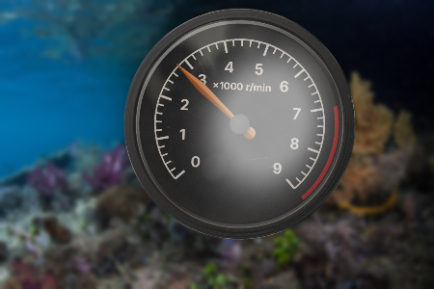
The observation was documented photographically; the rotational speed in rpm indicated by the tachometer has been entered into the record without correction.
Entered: 2800 rpm
